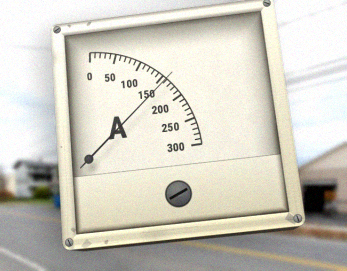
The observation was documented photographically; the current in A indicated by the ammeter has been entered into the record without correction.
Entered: 160 A
